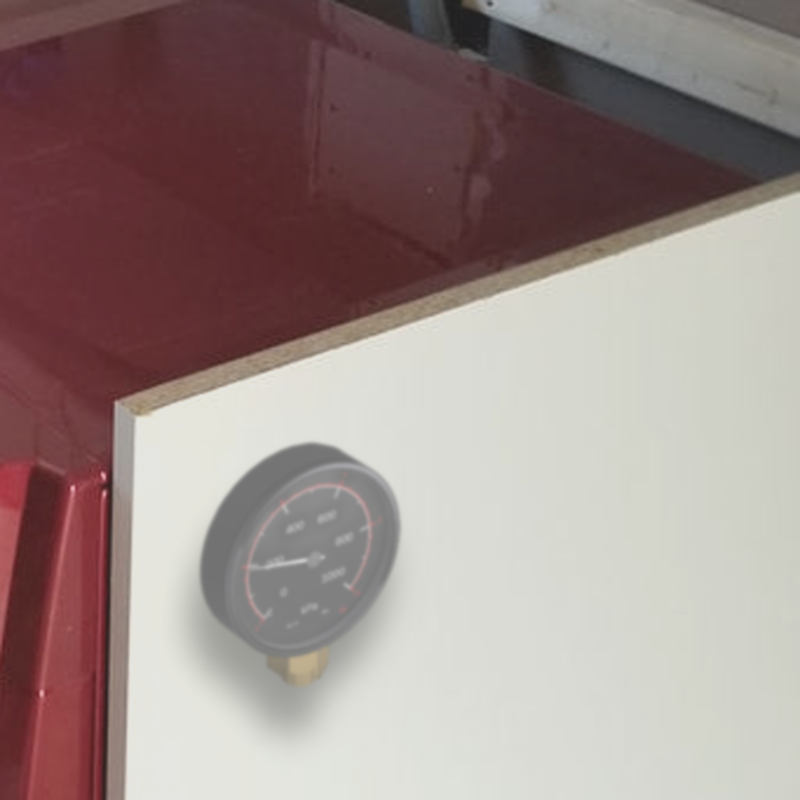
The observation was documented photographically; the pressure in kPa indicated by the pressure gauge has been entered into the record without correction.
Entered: 200 kPa
